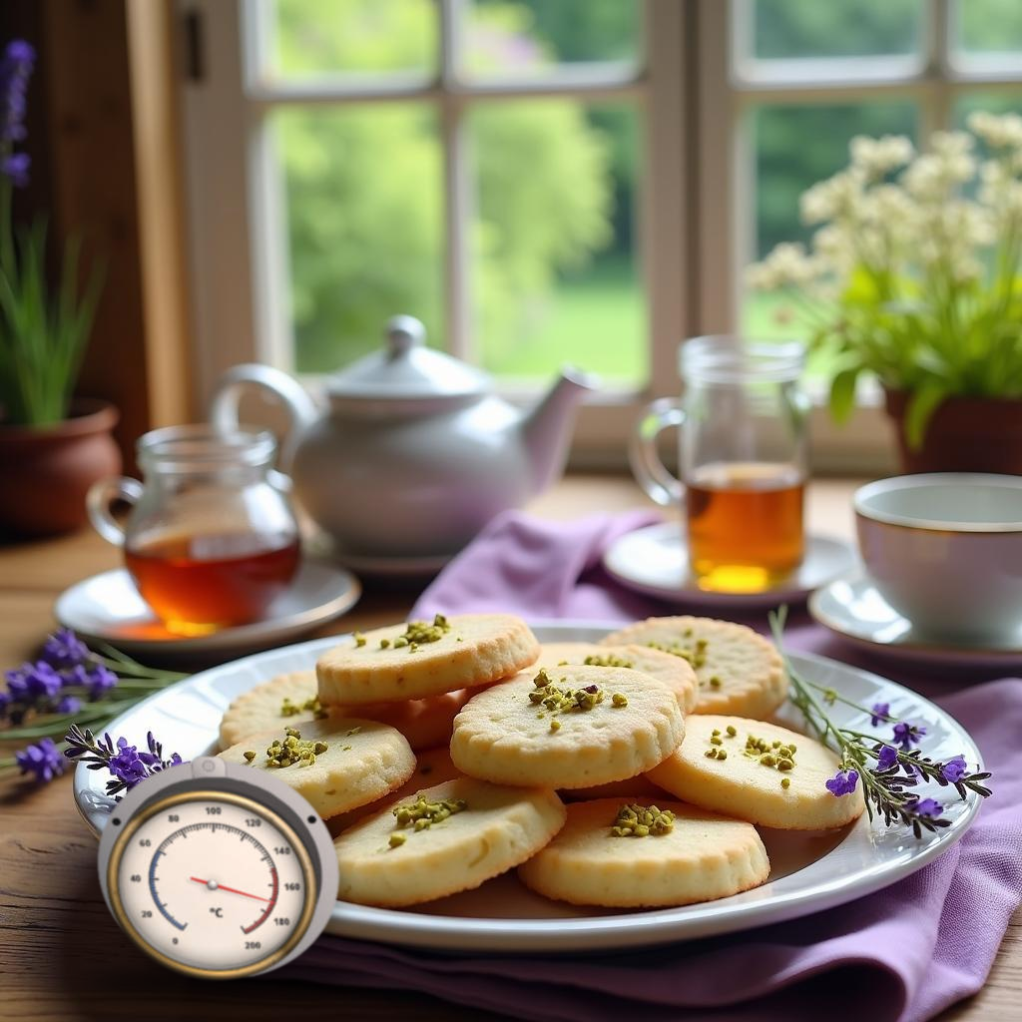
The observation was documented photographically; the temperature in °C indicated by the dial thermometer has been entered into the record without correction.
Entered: 170 °C
